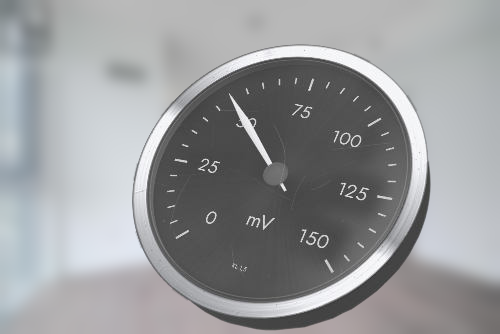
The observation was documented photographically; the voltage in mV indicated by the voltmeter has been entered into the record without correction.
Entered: 50 mV
